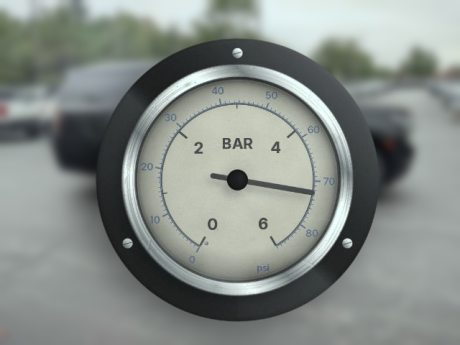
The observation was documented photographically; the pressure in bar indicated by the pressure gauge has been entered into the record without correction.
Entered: 5 bar
